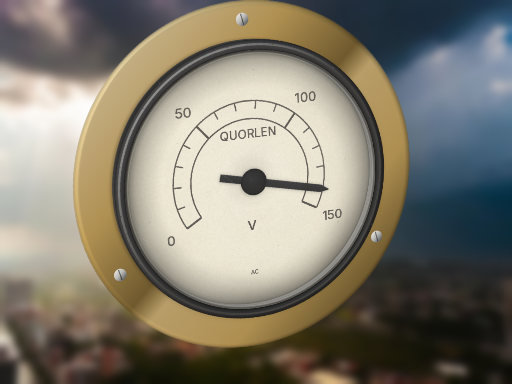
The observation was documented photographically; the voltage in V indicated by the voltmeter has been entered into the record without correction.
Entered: 140 V
